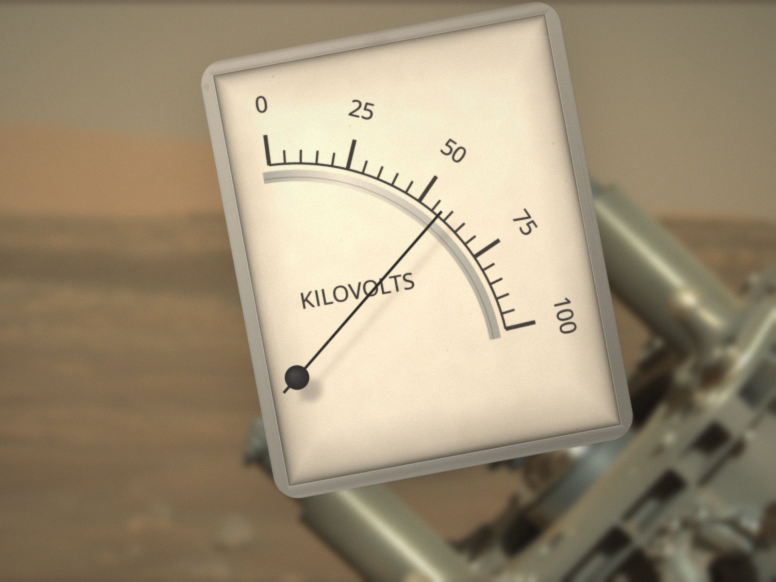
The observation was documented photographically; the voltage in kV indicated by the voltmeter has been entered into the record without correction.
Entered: 57.5 kV
